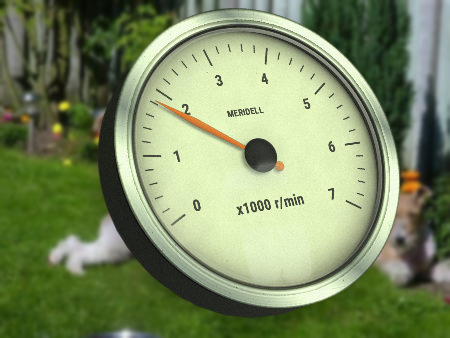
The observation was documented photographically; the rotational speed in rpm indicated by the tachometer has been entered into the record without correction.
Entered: 1800 rpm
